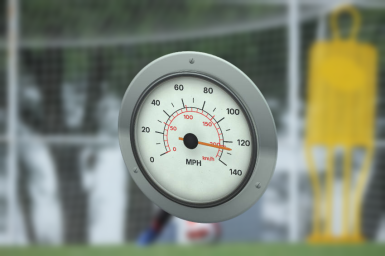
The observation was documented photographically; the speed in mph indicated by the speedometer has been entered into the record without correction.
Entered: 125 mph
